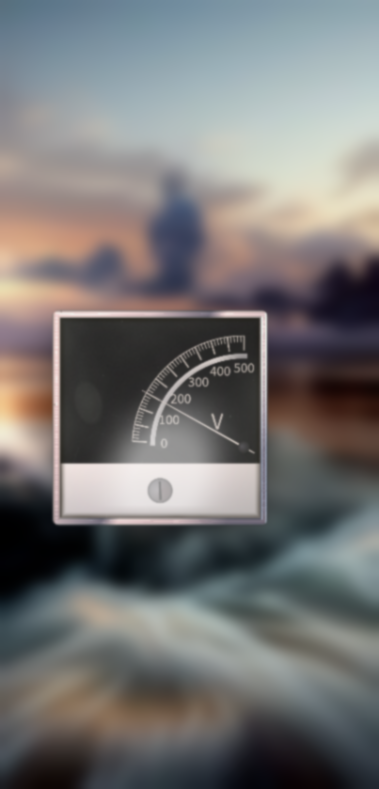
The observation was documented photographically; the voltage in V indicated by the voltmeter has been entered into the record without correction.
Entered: 150 V
